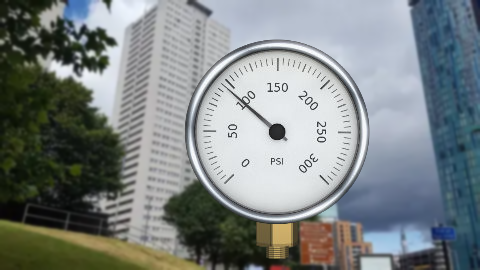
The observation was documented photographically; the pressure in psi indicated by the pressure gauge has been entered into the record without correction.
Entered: 95 psi
